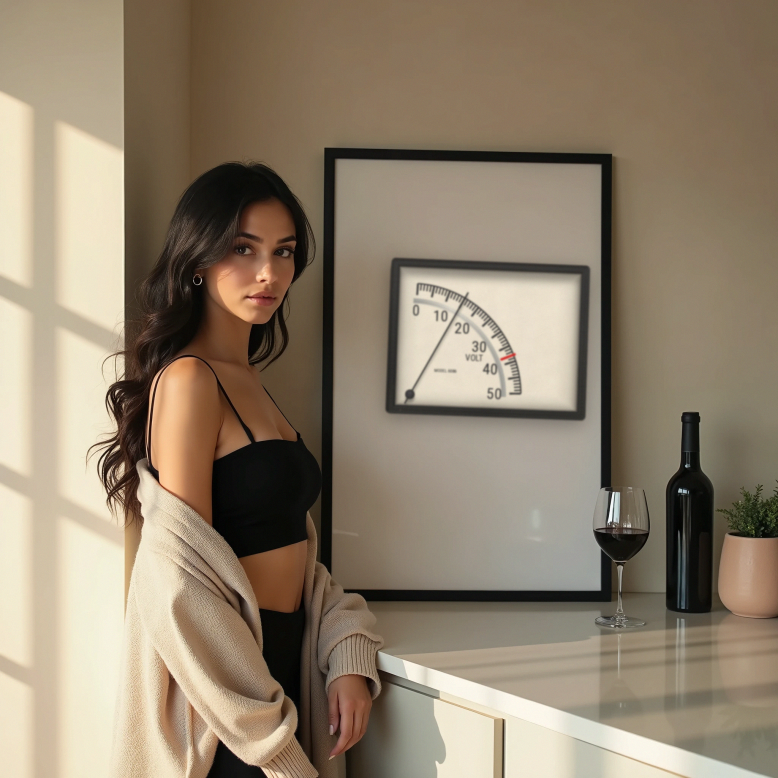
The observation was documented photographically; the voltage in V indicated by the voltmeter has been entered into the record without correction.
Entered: 15 V
